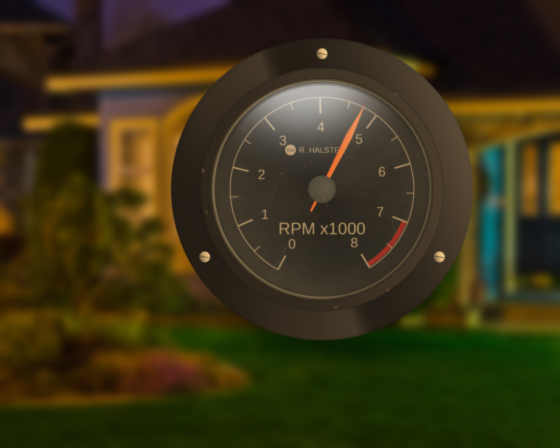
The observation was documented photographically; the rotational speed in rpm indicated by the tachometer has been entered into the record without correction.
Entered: 4750 rpm
